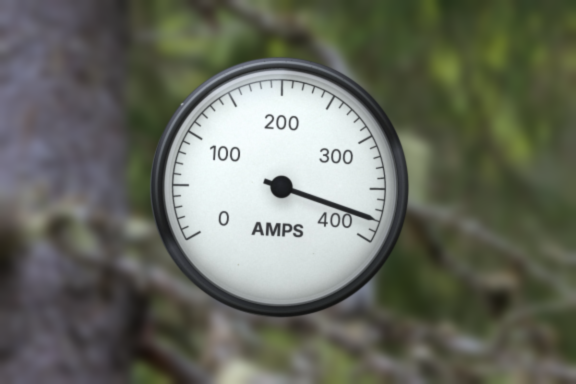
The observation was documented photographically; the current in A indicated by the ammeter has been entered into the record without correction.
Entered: 380 A
